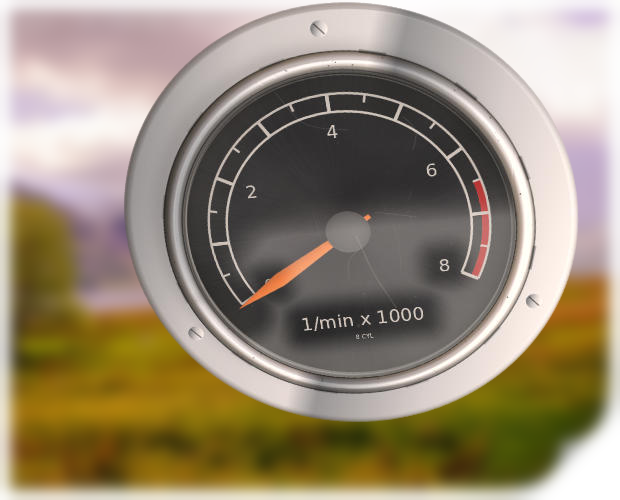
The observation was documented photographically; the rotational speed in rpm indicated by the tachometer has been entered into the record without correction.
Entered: 0 rpm
